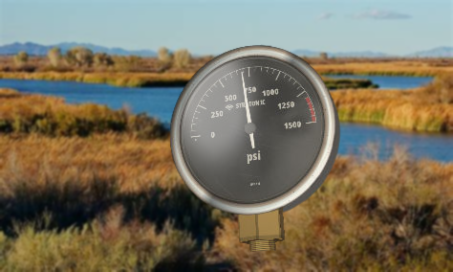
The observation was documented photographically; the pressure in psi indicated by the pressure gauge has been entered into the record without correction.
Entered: 700 psi
